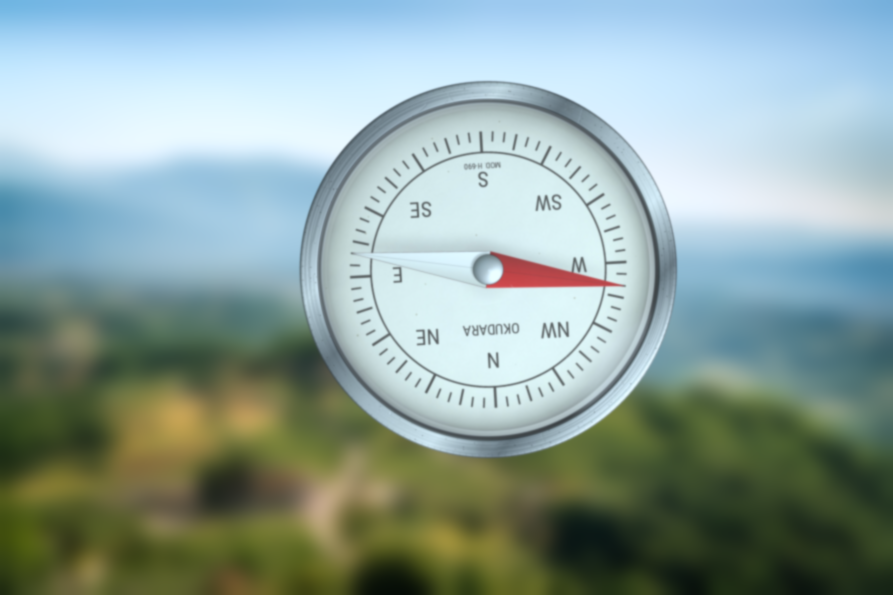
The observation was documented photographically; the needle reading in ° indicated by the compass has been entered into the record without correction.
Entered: 280 °
